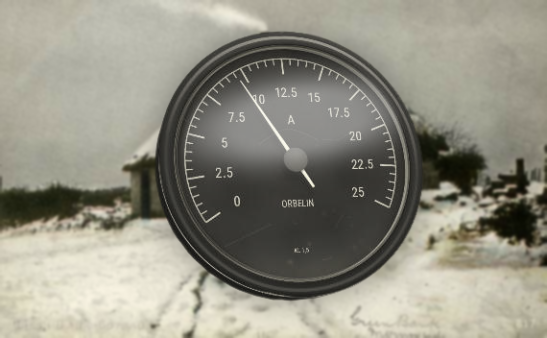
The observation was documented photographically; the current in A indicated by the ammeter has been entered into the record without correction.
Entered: 9.5 A
